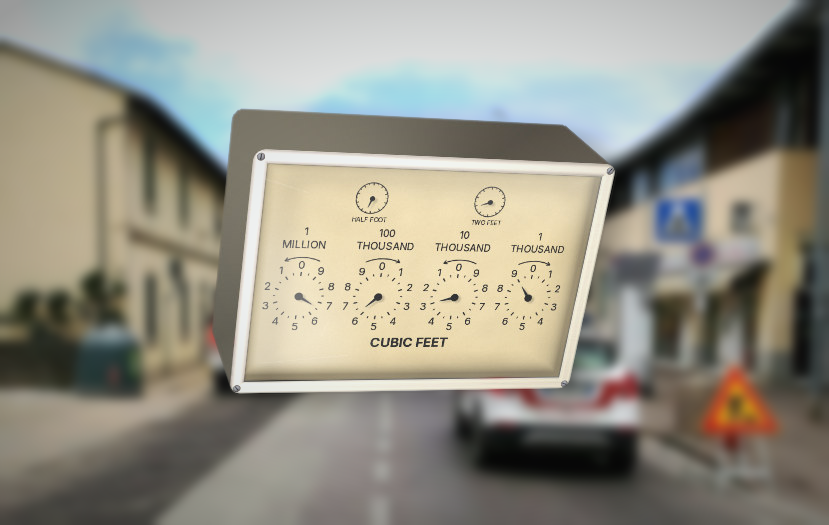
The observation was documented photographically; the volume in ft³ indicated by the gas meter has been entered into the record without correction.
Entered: 662900 ft³
